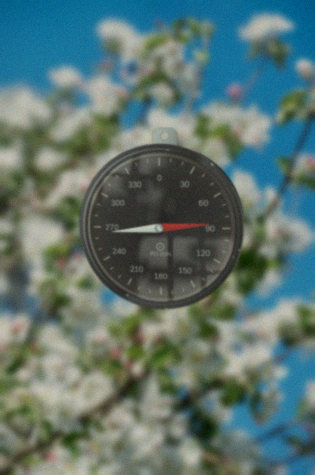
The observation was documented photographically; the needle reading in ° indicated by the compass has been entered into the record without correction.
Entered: 85 °
